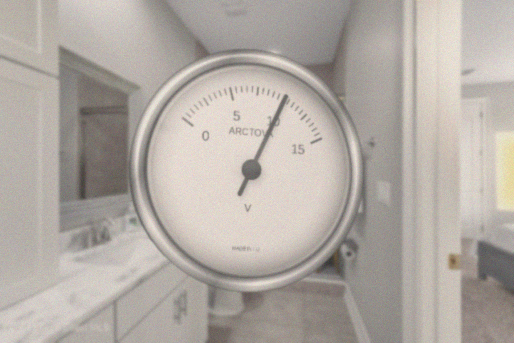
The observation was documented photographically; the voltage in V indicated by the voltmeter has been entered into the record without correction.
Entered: 10 V
